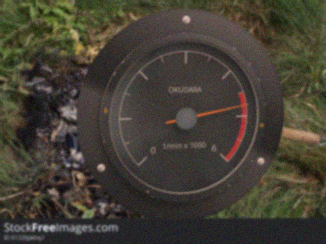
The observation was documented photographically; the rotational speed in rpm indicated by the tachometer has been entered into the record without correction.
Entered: 4750 rpm
